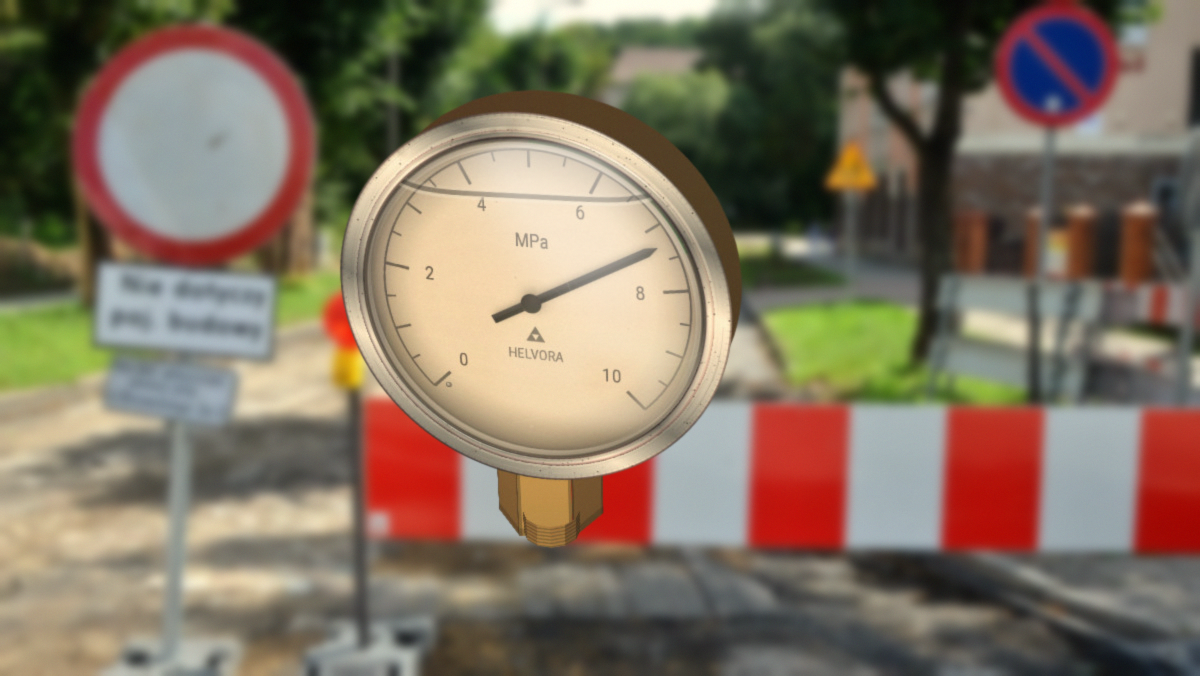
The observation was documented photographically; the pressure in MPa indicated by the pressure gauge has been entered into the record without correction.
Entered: 7.25 MPa
